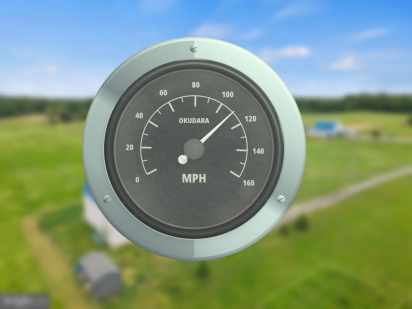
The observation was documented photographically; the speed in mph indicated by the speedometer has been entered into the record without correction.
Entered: 110 mph
